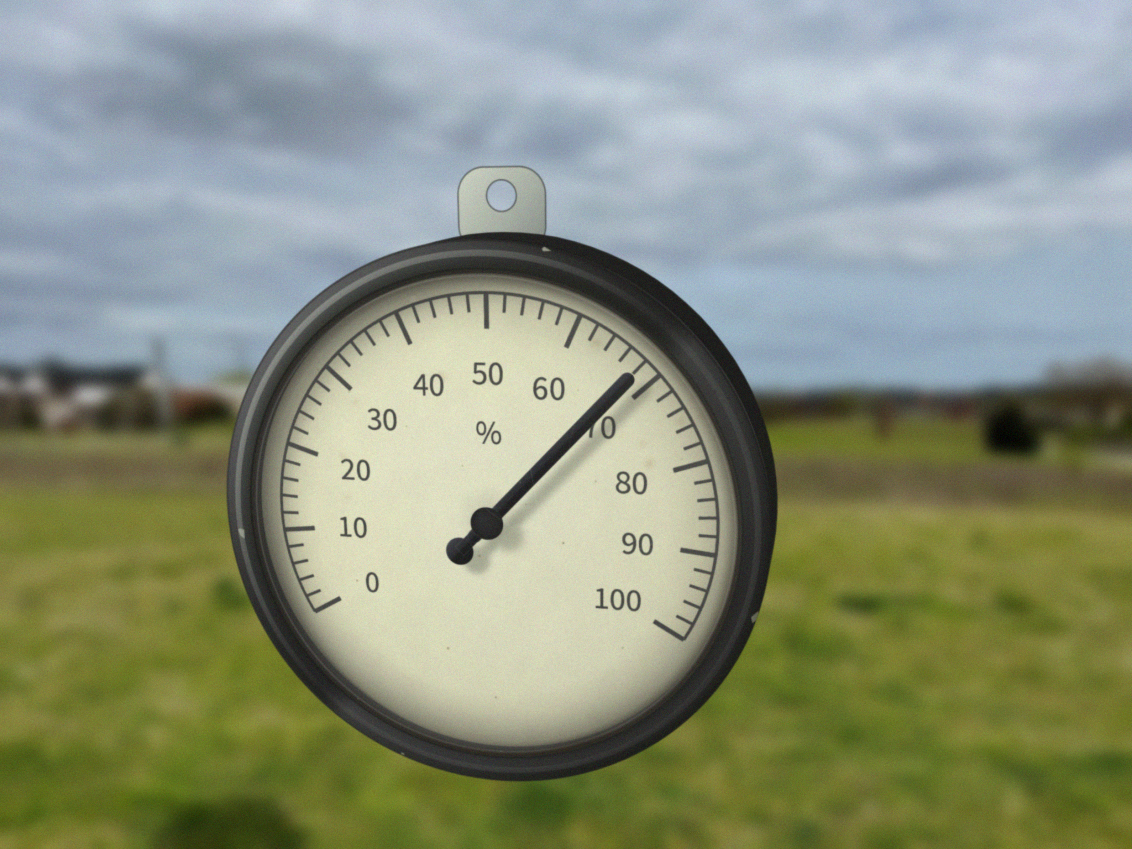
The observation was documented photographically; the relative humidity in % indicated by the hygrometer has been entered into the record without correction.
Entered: 68 %
